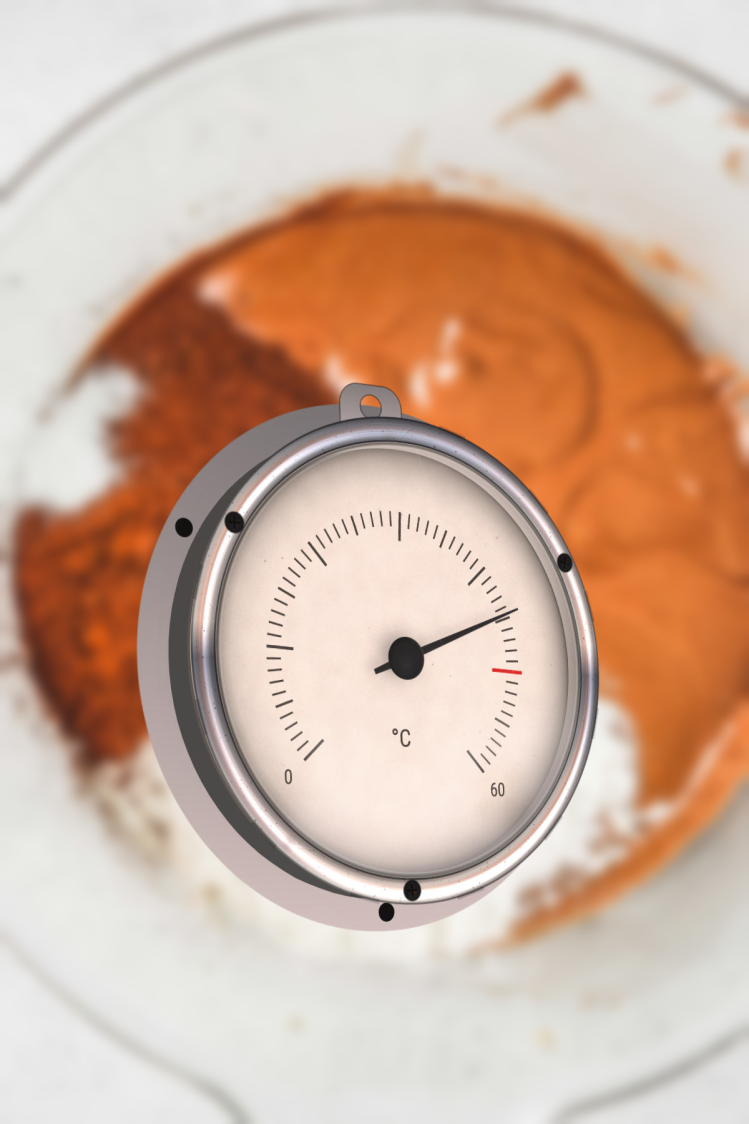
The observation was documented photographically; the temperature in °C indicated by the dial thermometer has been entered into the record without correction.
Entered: 44.5 °C
